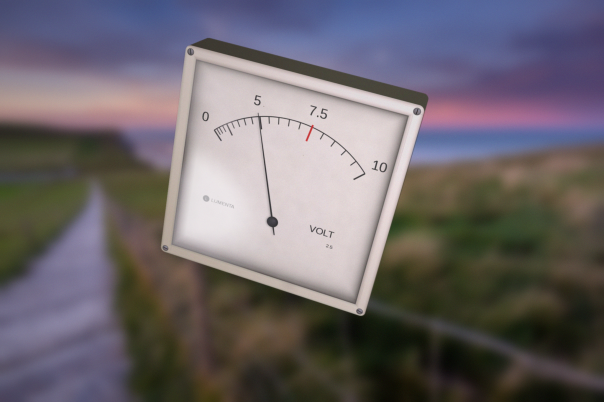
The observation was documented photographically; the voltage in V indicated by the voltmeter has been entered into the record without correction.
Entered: 5 V
